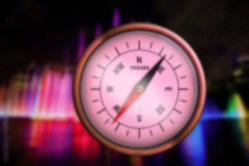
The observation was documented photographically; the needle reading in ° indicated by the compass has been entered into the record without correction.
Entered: 217.5 °
